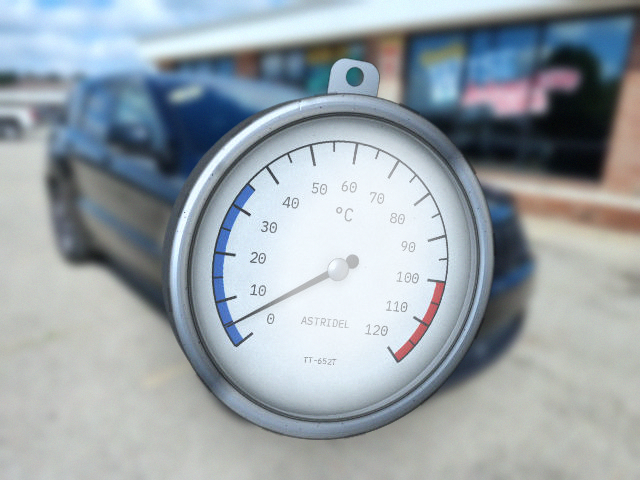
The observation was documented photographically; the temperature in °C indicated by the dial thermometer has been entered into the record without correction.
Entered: 5 °C
